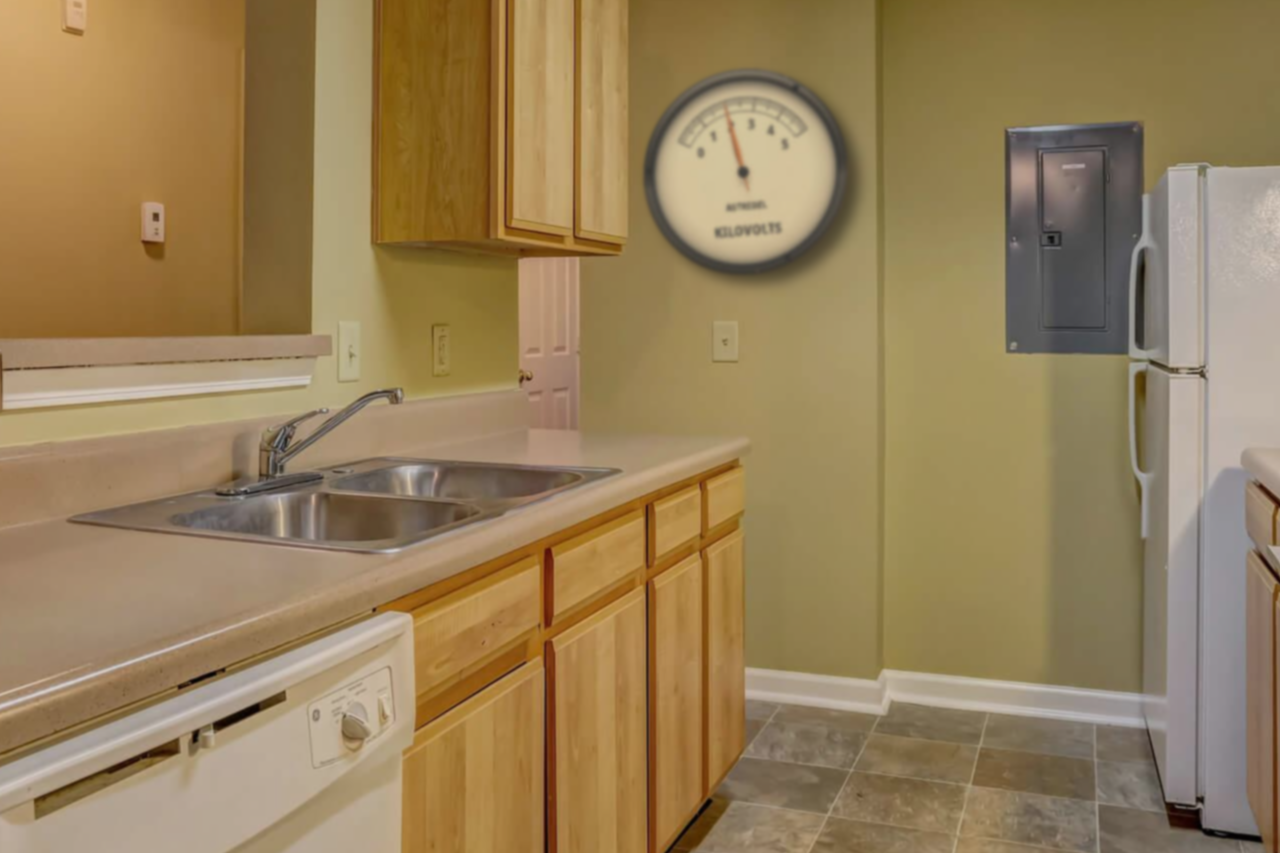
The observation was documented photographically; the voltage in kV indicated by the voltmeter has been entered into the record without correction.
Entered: 2 kV
